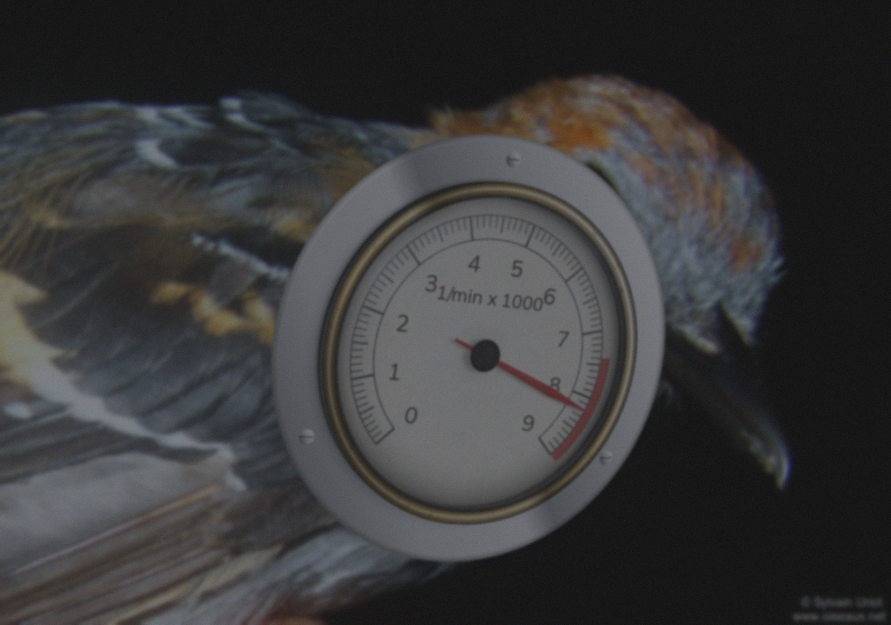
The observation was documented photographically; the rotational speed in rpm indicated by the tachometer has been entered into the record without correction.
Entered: 8200 rpm
